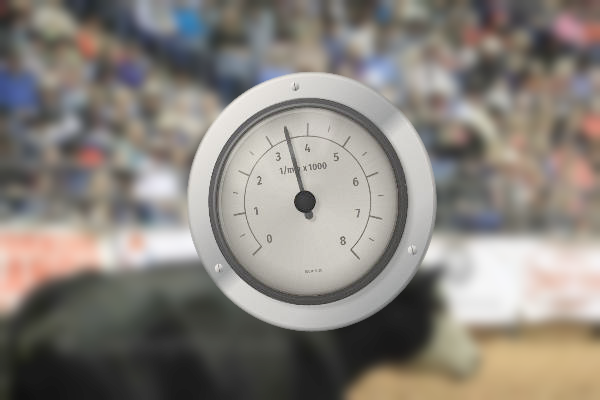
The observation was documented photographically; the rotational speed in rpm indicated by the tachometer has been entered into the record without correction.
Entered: 3500 rpm
